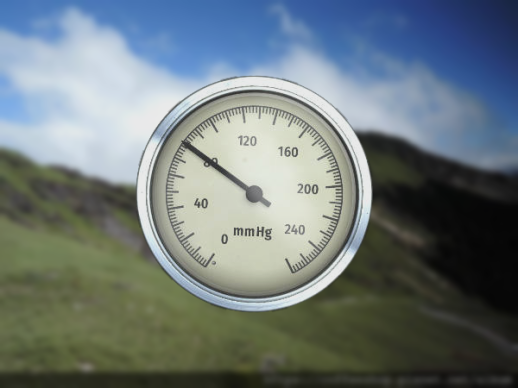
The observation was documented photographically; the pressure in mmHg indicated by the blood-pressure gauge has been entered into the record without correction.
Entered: 80 mmHg
